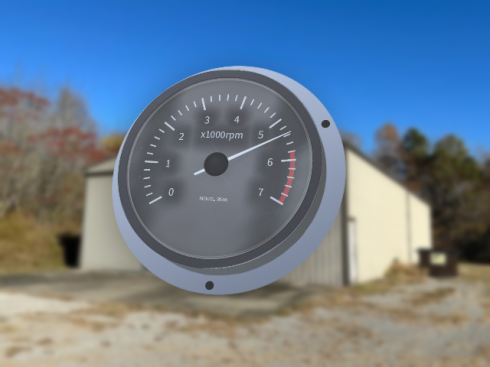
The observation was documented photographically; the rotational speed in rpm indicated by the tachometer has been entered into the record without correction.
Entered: 5400 rpm
